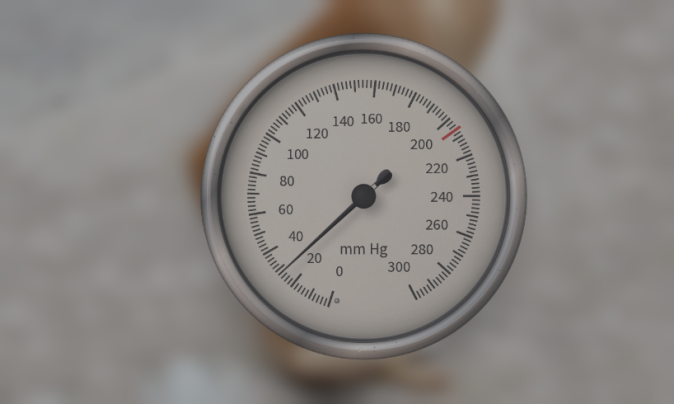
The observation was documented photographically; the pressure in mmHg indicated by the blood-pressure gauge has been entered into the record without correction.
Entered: 28 mmHg
